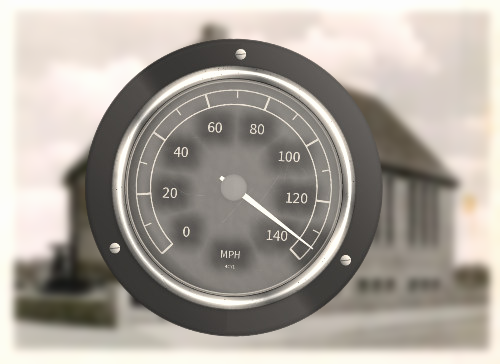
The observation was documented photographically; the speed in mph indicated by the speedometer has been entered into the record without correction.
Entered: 135 mph
